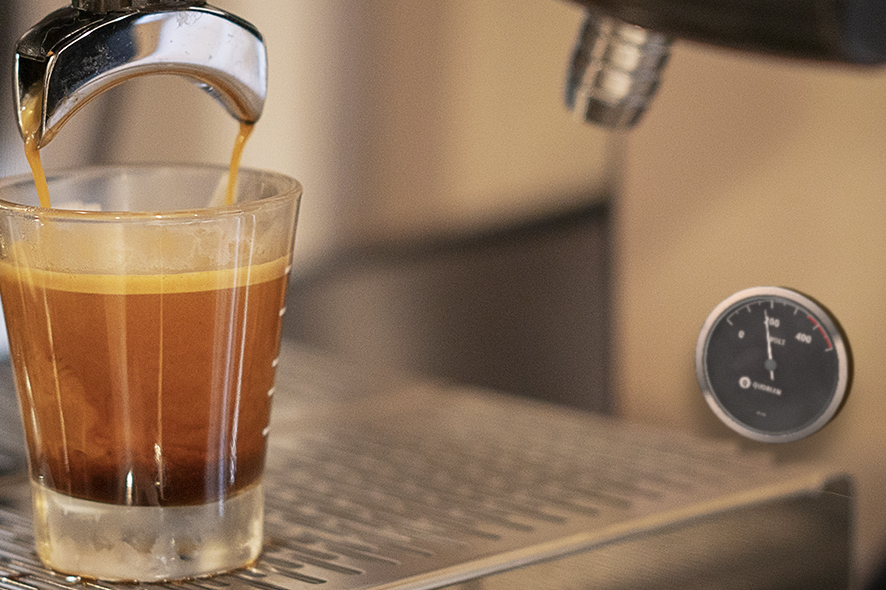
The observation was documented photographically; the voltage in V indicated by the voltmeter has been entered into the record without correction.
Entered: 175 V
